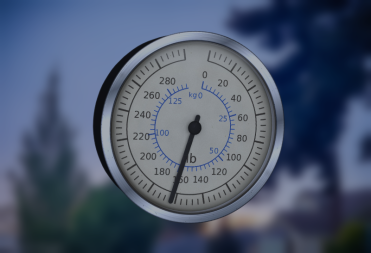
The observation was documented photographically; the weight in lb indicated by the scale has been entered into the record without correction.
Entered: 164 lb
